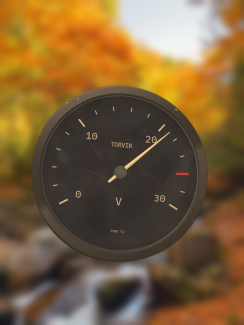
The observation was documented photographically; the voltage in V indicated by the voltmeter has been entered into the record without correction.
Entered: 21 V
